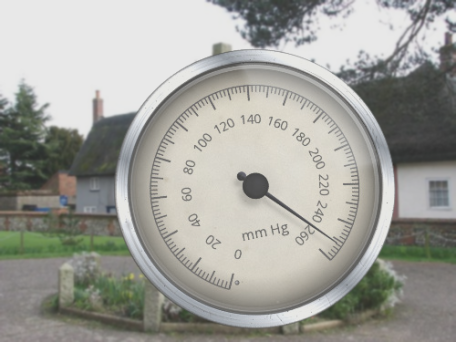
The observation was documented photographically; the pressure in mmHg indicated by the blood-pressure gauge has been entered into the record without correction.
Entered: 252 mmHg
